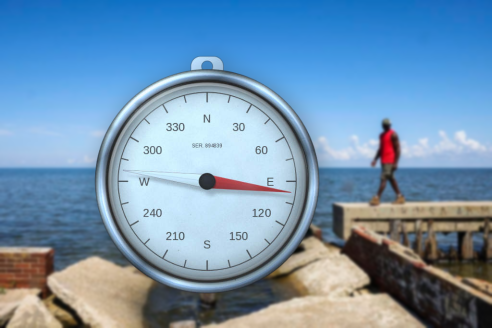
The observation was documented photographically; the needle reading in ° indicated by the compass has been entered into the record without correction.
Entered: 97.5 °
